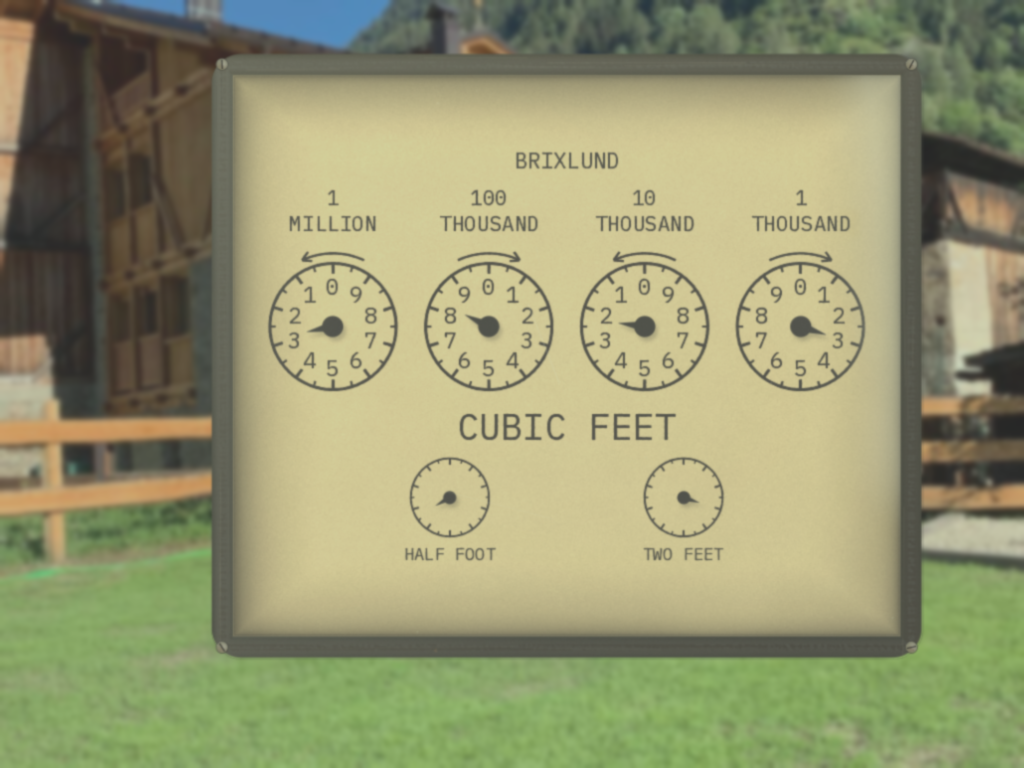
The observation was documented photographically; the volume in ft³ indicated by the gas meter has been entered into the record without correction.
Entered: 282300 ft³
